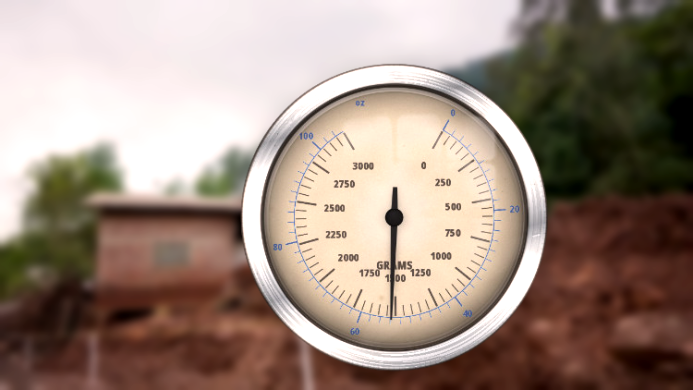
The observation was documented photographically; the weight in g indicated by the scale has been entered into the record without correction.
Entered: 1525 g
